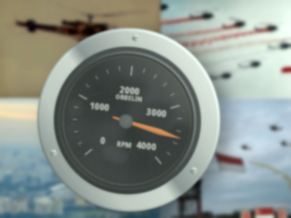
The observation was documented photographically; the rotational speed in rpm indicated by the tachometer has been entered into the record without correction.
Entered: 3500 rpm
